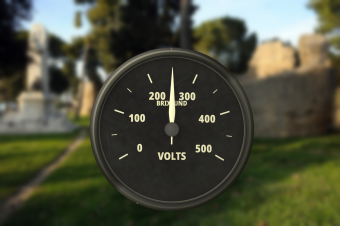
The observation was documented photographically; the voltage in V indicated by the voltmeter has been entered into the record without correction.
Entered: 250 V
